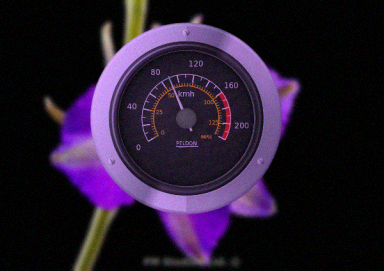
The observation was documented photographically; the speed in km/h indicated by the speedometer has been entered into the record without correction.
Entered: 90 km/h
